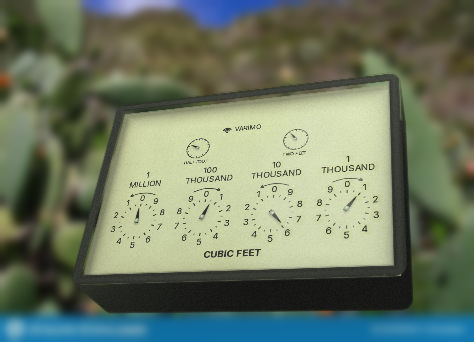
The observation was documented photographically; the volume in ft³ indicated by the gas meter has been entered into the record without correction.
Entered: 6100 ft³
